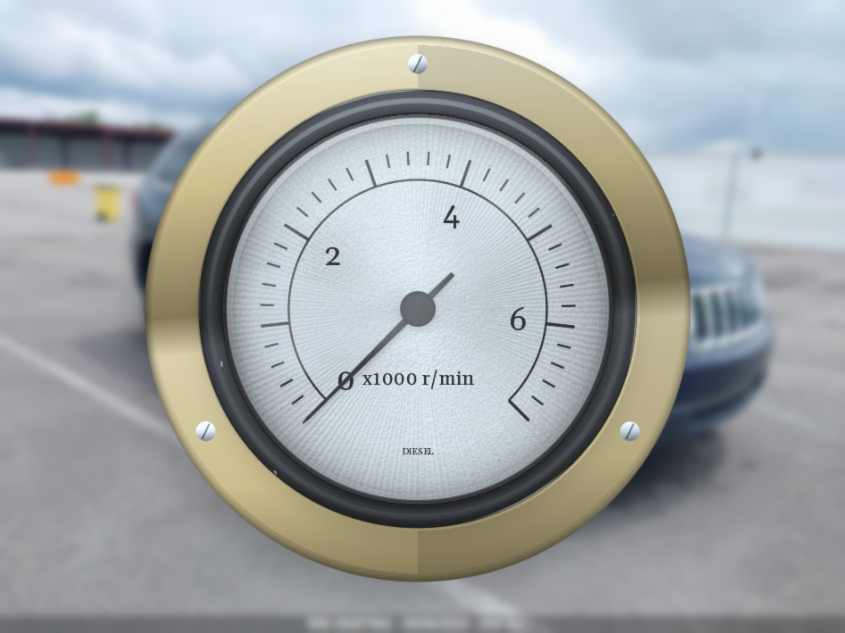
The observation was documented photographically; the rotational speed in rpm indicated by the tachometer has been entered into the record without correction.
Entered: 0 rpm
